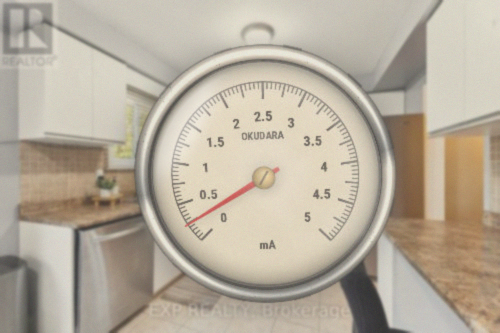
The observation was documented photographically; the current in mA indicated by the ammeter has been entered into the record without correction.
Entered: 0.25 mA
